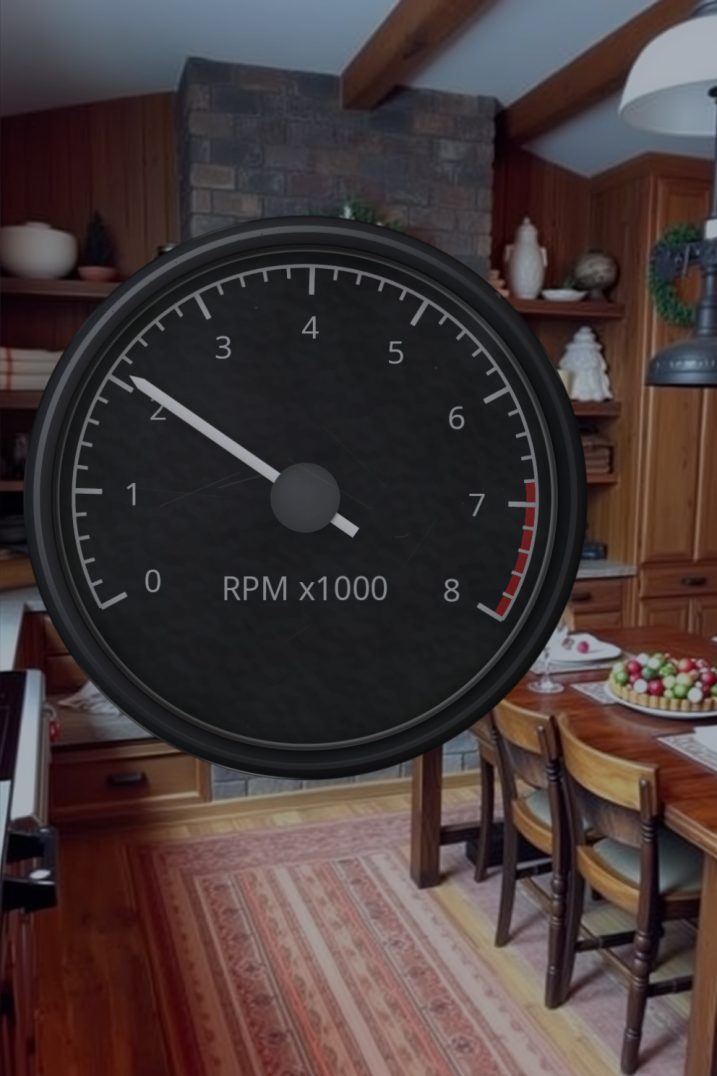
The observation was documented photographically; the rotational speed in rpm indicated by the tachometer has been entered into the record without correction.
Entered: 2100 rpm
